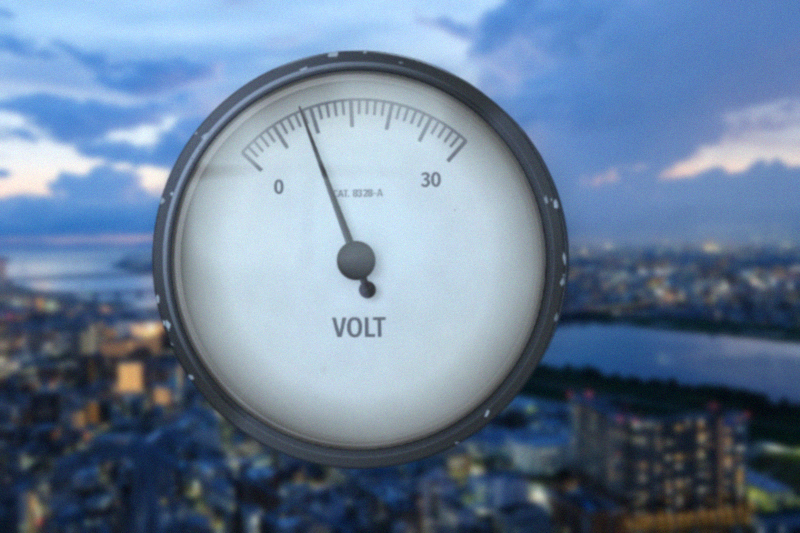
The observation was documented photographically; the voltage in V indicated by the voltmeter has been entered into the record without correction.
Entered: 9 V
